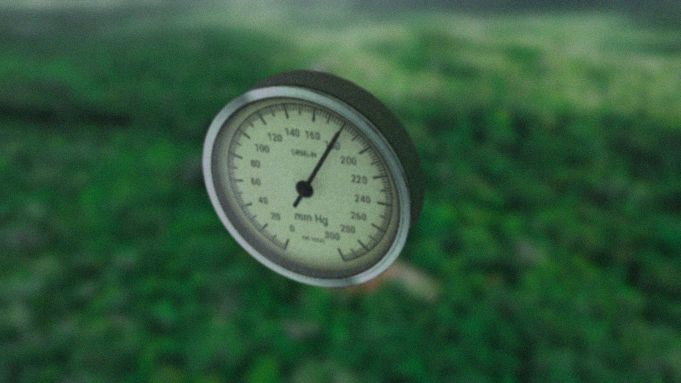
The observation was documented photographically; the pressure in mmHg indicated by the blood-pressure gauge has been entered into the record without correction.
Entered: 180 mmHg
